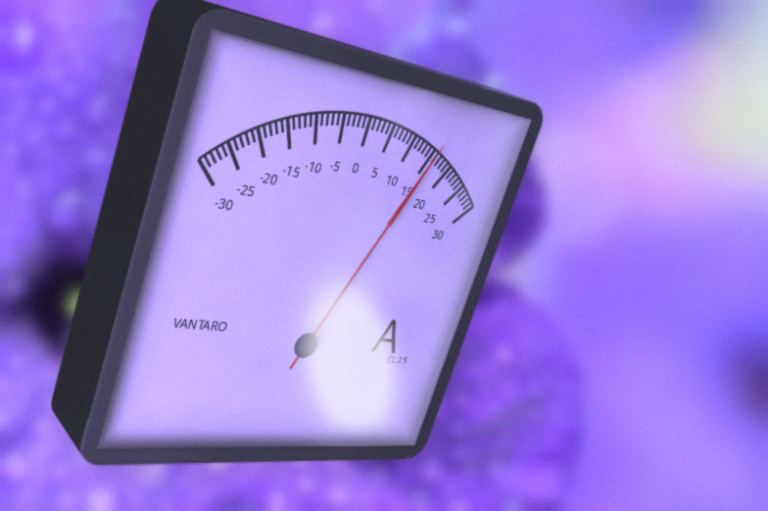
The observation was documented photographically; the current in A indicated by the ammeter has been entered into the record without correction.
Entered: 15 A
